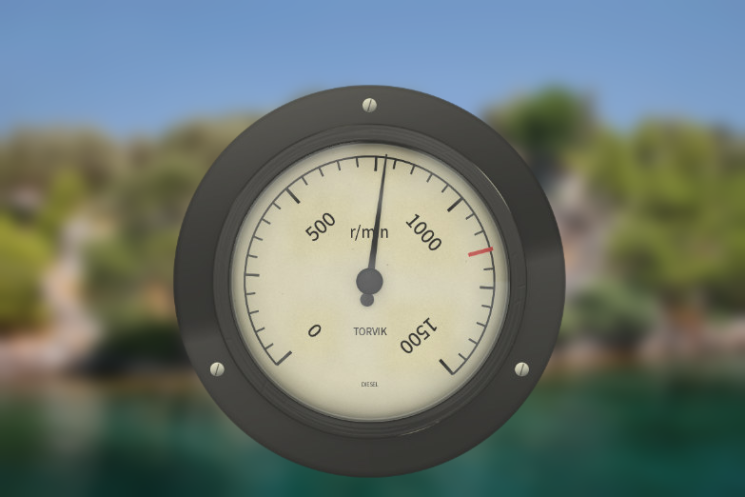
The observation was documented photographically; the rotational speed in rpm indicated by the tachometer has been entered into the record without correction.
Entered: 775 rpm
